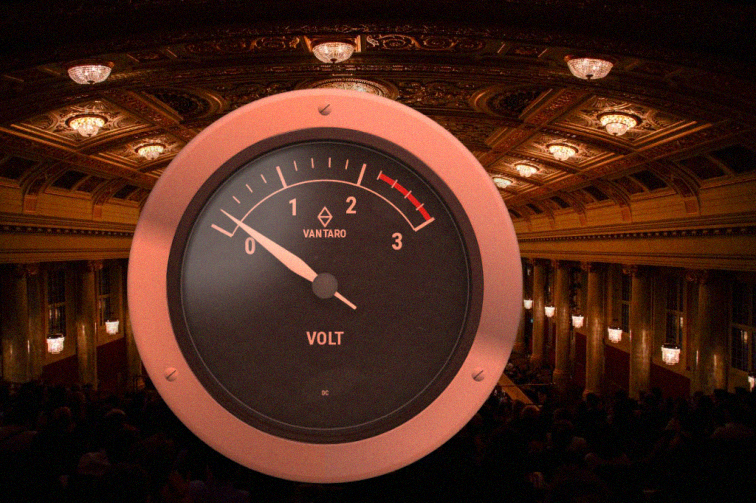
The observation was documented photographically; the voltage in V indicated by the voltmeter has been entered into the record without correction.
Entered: 0.2 V
